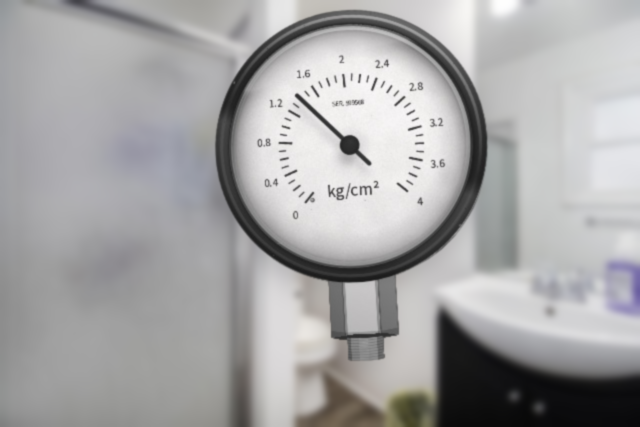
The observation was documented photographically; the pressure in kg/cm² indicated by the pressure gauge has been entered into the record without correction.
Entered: 1.4 kg/cm²
